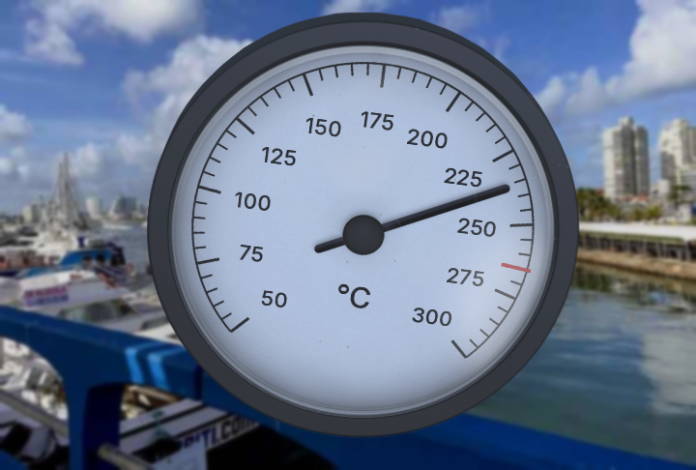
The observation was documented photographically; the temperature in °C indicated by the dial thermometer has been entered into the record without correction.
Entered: 235 °C
